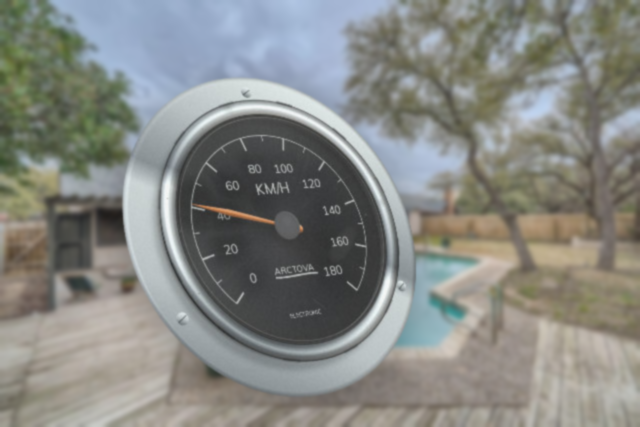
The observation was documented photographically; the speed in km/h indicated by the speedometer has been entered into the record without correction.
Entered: 40 km/h
